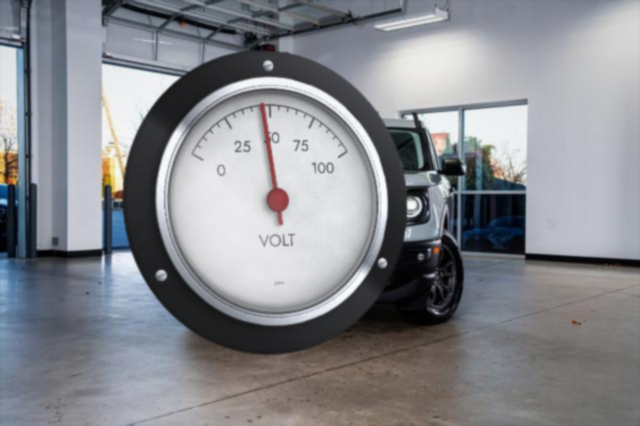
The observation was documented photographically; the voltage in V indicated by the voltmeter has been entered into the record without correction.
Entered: 45 V
